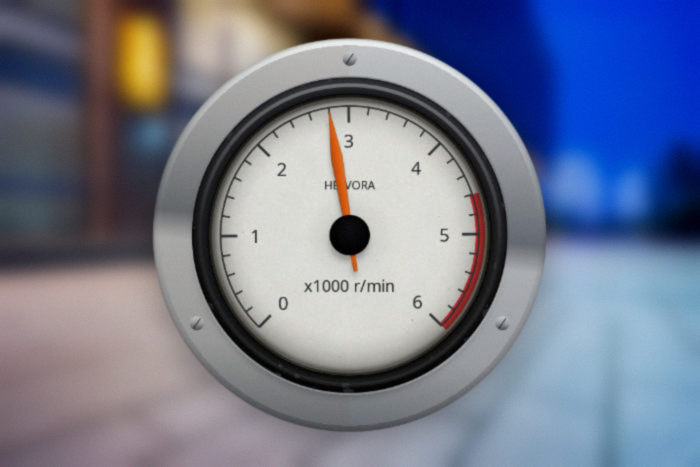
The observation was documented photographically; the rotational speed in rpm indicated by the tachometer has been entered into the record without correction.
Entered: 2800 rpm
